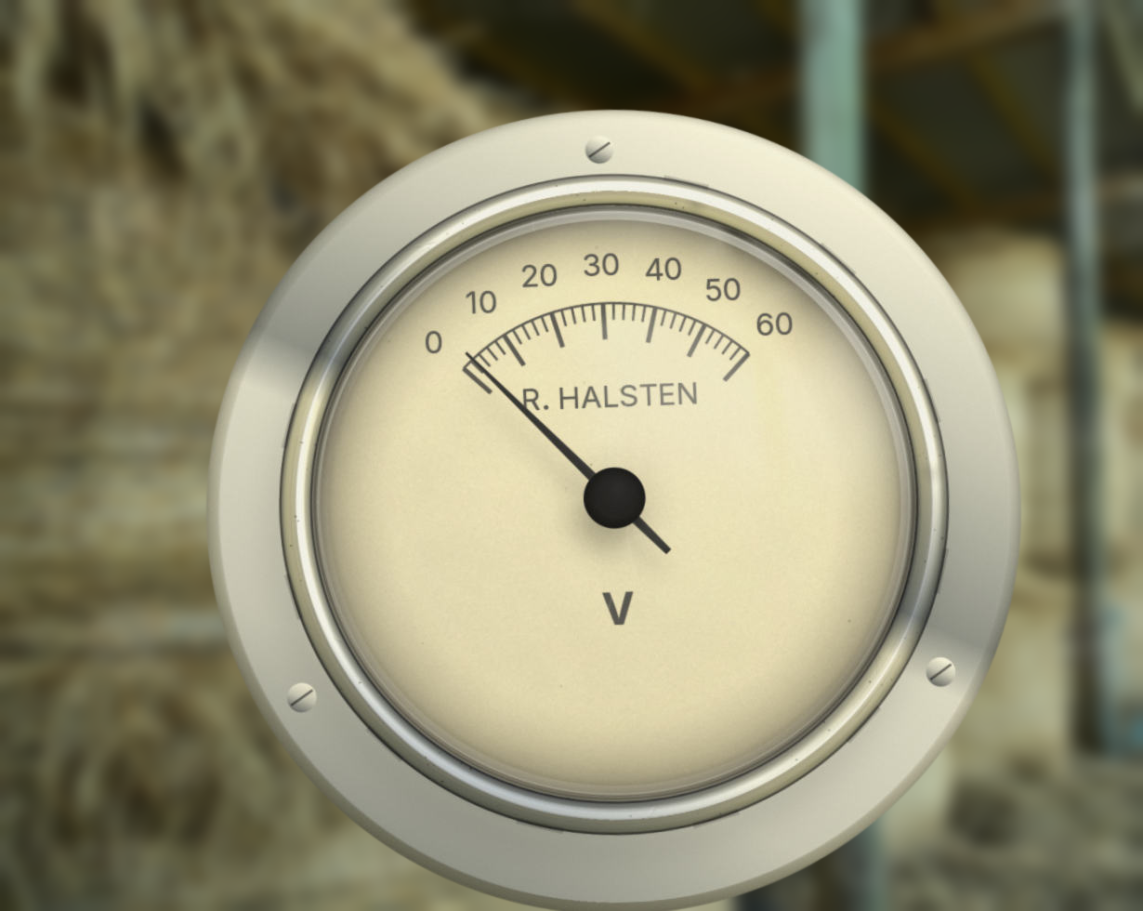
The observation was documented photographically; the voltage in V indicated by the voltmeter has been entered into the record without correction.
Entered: 2 V
